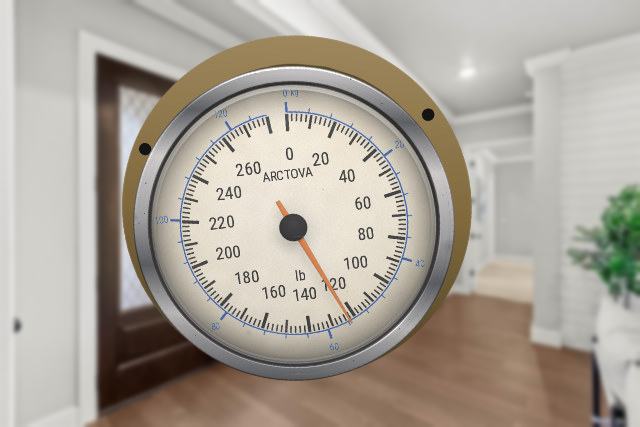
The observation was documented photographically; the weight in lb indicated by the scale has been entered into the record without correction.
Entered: 122 lb
